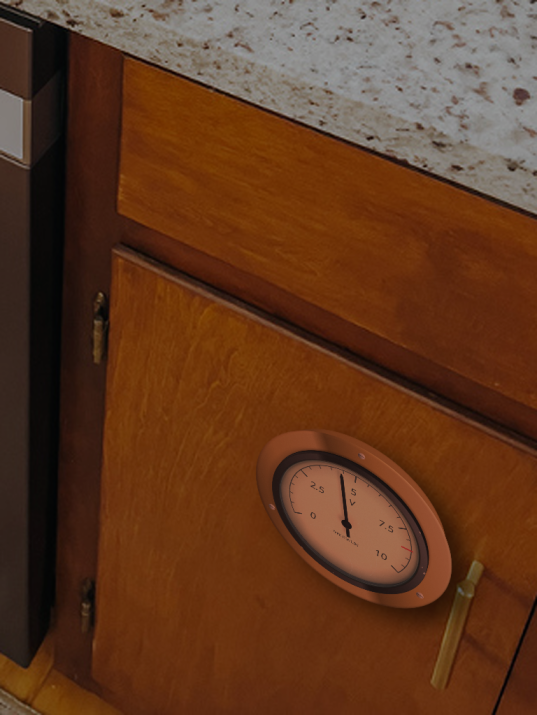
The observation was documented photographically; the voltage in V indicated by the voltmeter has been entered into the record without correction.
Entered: 4.5 V
